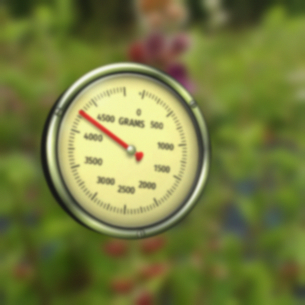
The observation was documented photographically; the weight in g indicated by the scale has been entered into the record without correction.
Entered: 4250 g
